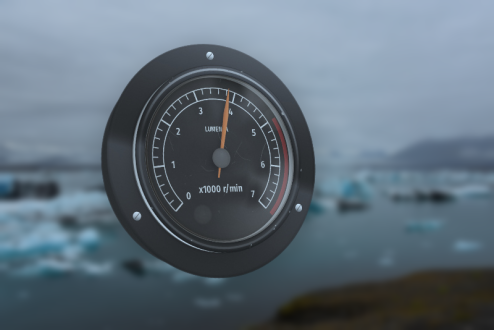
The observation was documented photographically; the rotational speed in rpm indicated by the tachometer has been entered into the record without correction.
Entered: 3800 rpm
